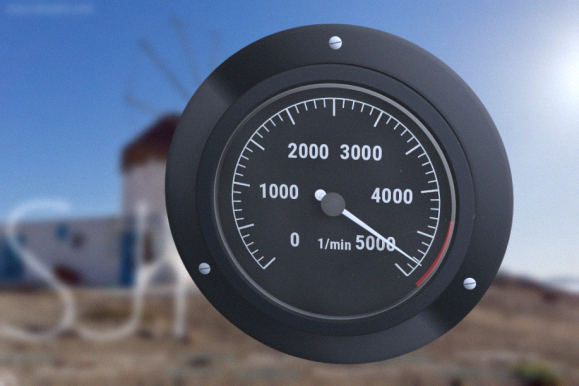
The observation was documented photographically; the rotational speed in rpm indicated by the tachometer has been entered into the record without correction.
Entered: 4800 rpm
